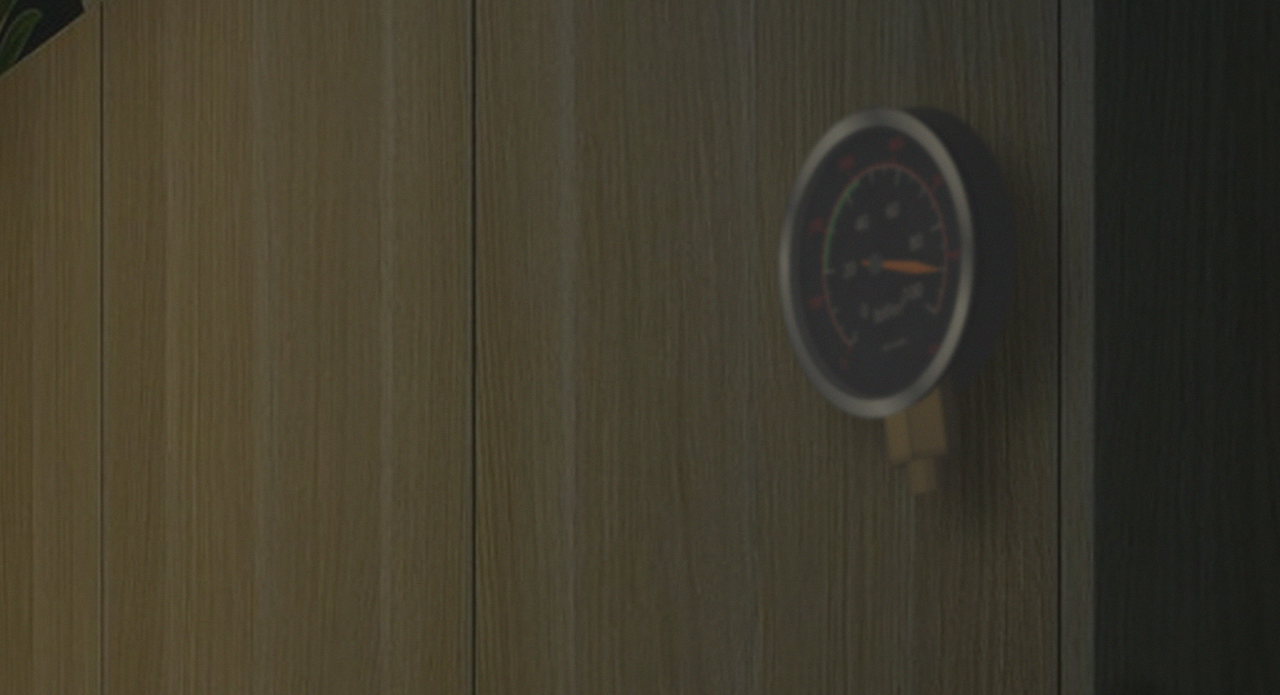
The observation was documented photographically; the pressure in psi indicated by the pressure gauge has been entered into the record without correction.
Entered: 90 psi
